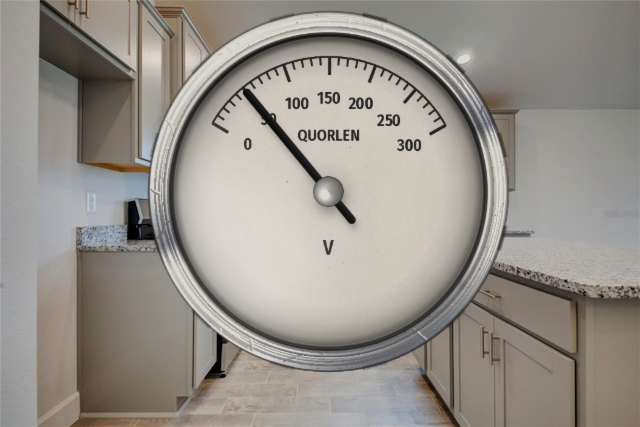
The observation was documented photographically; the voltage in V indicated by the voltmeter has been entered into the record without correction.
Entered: 50 V
